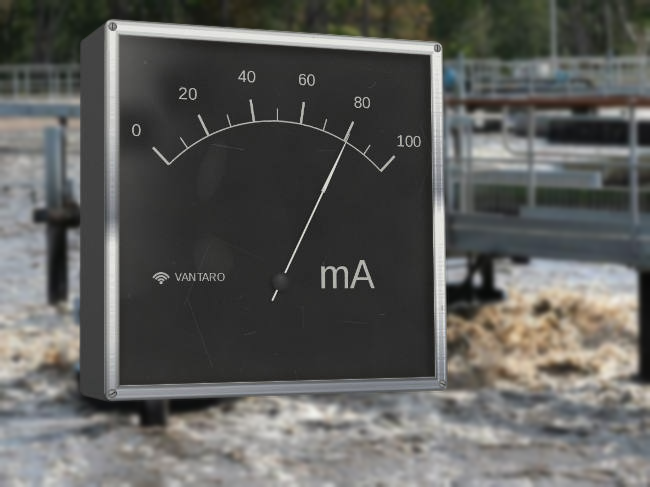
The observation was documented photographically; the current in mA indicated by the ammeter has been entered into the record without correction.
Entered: 80 mA
